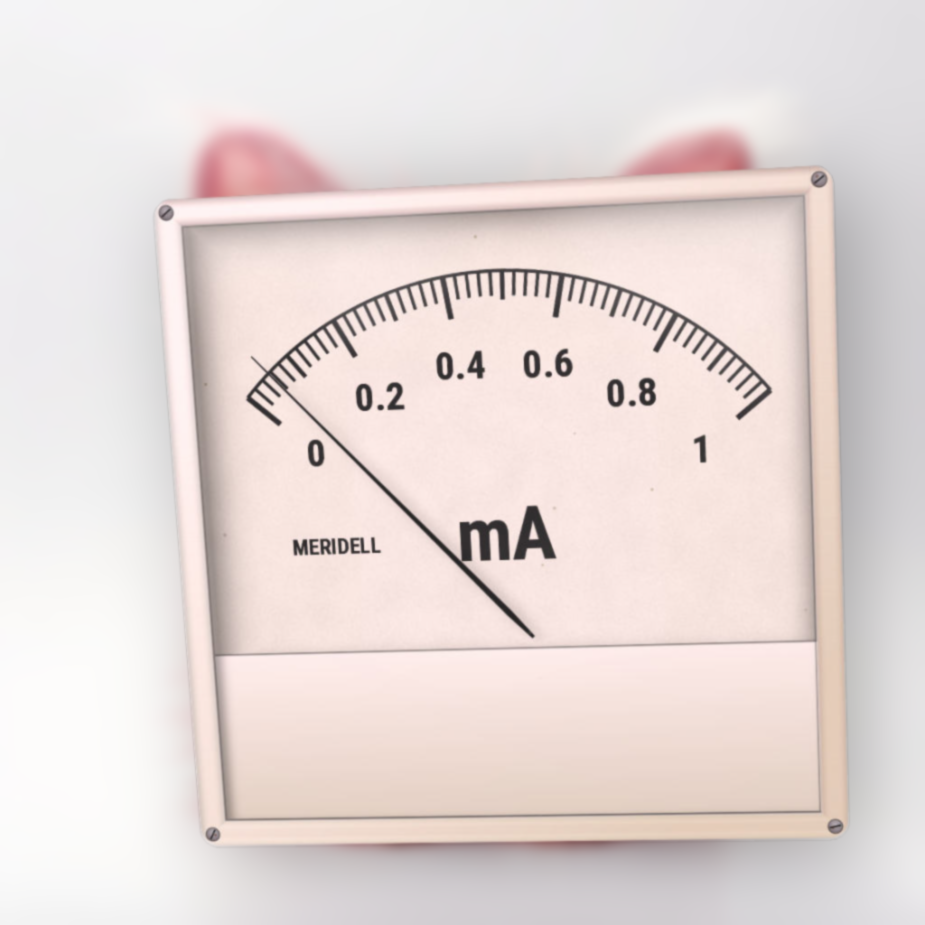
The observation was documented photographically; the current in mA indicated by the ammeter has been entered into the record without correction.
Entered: 0.06 mA
